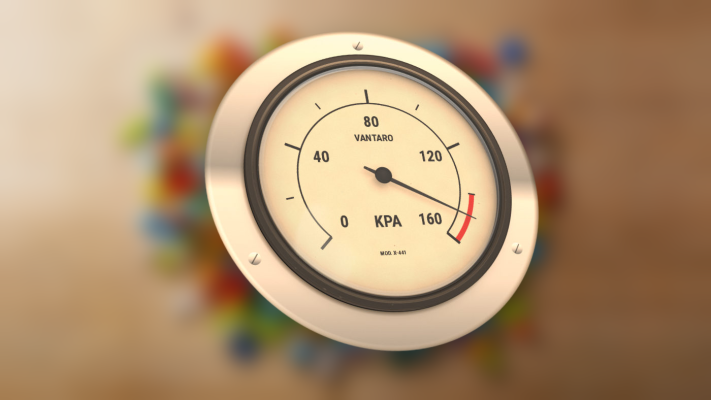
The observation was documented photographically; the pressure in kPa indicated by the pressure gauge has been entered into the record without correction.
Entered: 150 kPa
